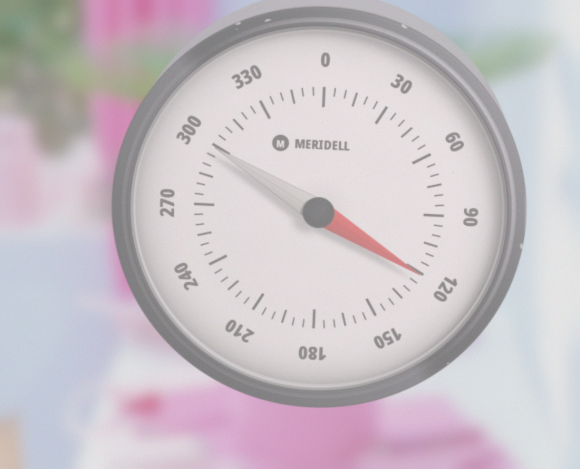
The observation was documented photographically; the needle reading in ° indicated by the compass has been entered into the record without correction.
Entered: 120 °
